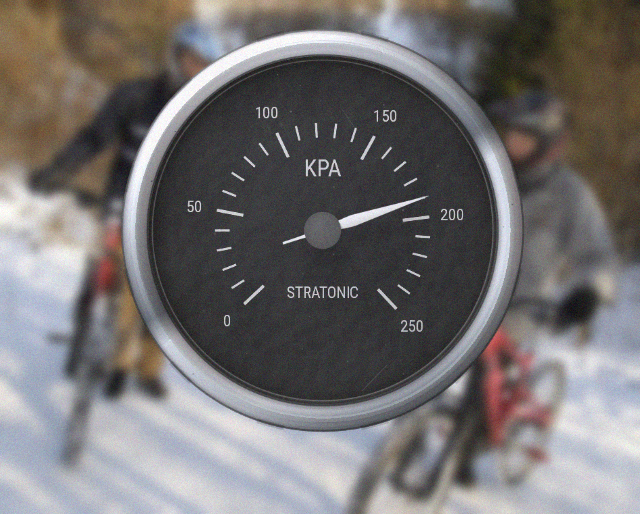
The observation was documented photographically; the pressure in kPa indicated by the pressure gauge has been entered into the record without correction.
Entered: 190 kPa
